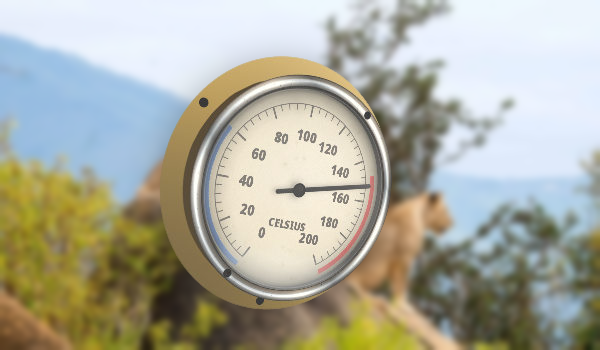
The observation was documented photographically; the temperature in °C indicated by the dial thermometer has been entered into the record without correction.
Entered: 152 °C
